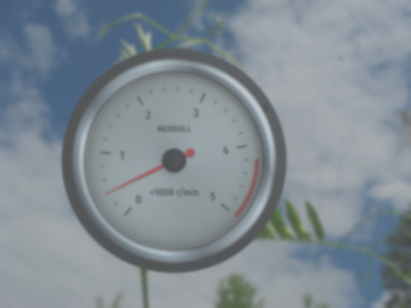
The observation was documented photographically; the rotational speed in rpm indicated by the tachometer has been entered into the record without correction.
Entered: 400 rpm
